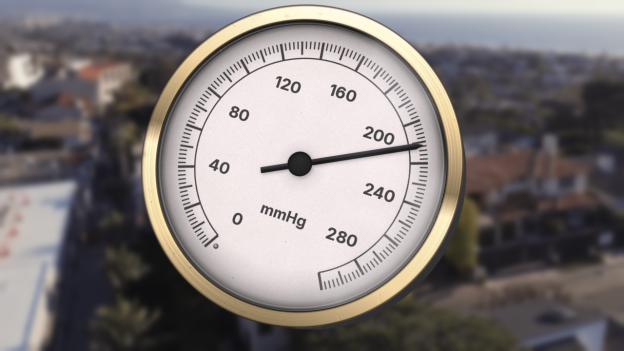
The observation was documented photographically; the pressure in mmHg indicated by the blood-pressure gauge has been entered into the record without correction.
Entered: 212 mmHg
